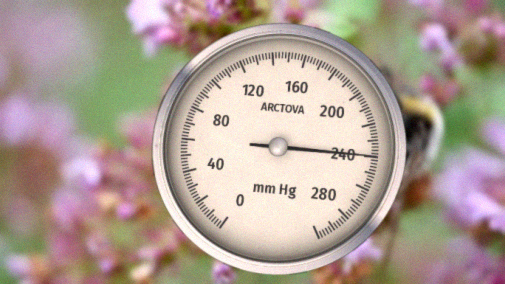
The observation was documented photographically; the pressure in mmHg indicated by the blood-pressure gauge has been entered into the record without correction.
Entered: 240 mmHg
